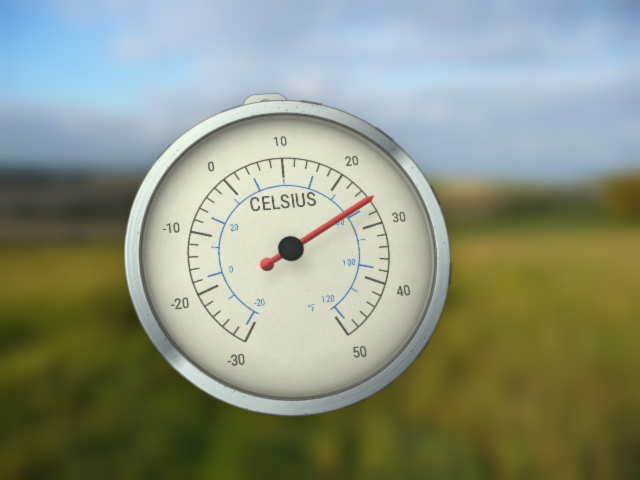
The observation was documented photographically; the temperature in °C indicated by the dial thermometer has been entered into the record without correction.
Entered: 26 °C
